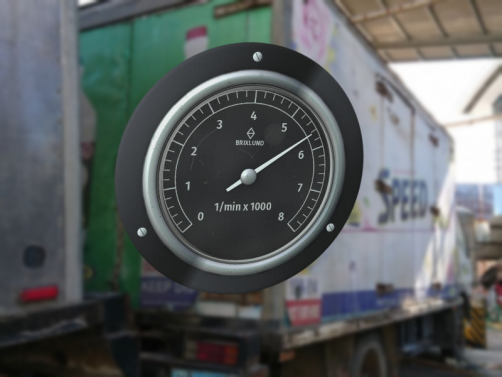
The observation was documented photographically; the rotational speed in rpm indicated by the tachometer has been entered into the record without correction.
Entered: 5600 rpm
